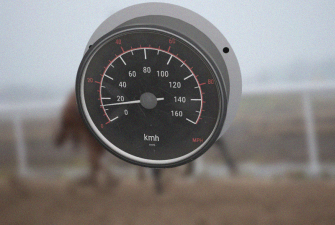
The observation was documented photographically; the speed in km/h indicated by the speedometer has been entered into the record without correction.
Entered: 15 km/h
